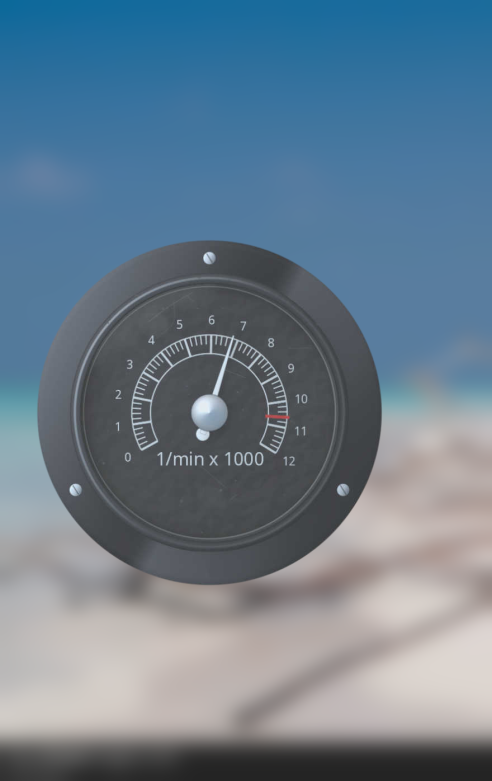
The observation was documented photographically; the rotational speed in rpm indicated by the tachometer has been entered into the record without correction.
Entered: 6800 rpm
